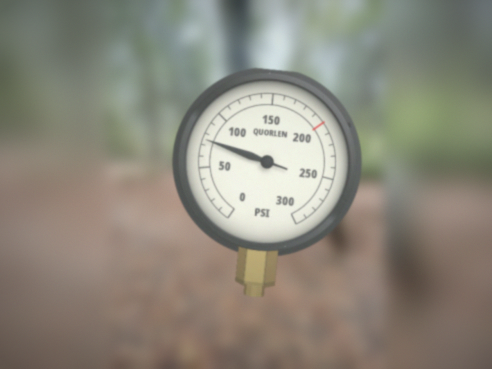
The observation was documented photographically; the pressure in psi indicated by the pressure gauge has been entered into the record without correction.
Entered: 75 psi
